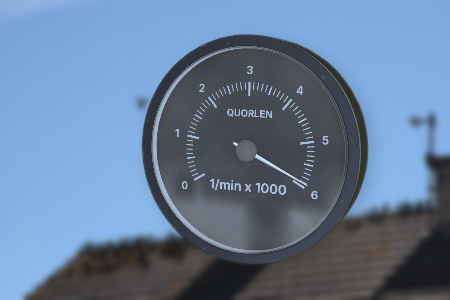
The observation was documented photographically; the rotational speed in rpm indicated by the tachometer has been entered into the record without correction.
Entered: 5900 rpm
